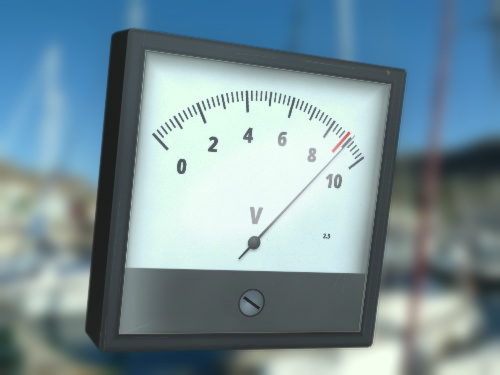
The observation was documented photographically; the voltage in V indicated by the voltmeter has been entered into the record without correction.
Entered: 9 V
